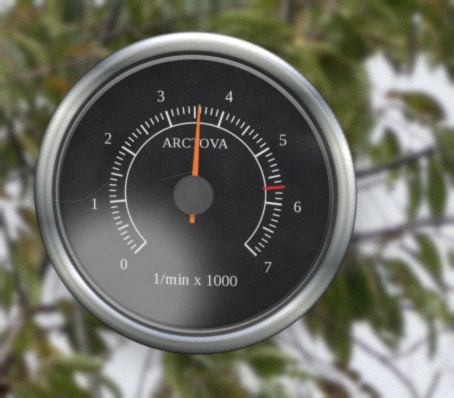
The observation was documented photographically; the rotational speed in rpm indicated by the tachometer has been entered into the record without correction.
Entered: 3600 rpm
